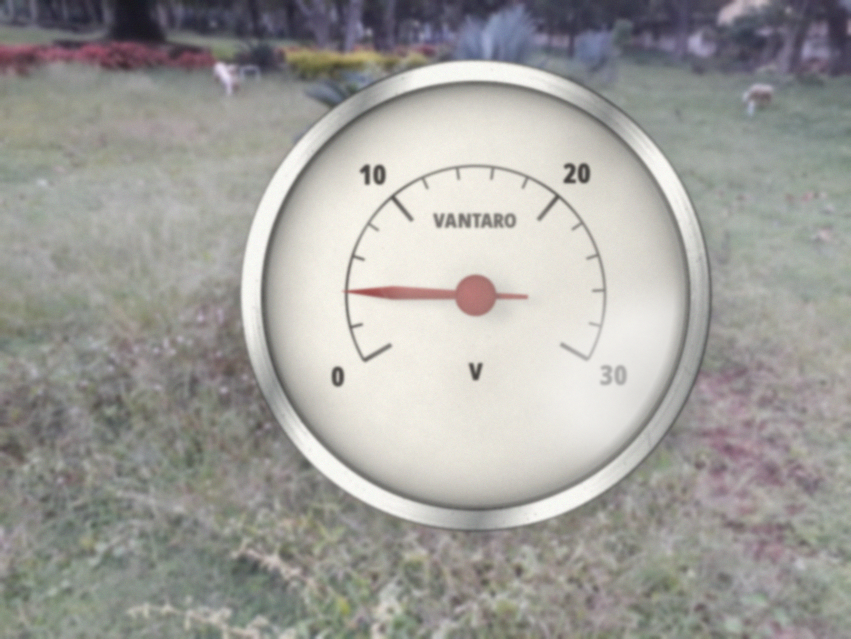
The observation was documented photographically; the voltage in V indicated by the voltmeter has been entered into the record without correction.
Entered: 4 V
